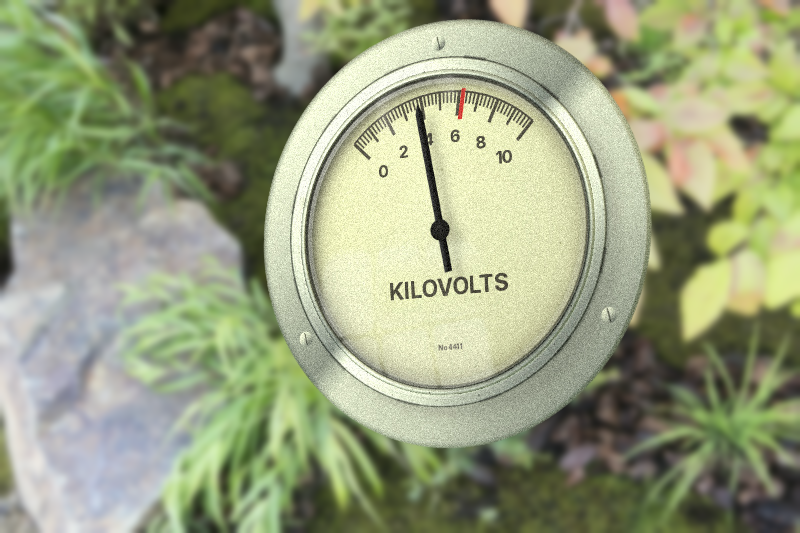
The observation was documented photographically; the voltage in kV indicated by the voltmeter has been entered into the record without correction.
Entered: 4 kV
